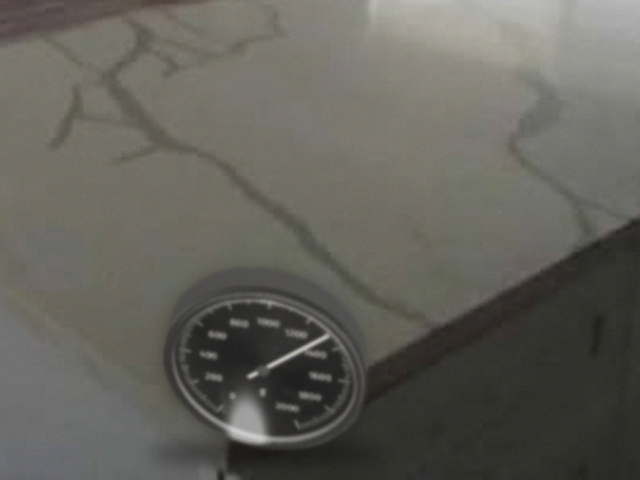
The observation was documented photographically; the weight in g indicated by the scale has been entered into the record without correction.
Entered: 1300 g
